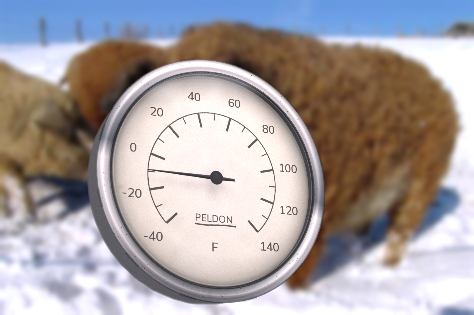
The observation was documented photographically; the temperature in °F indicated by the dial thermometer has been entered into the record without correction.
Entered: -10 °F
